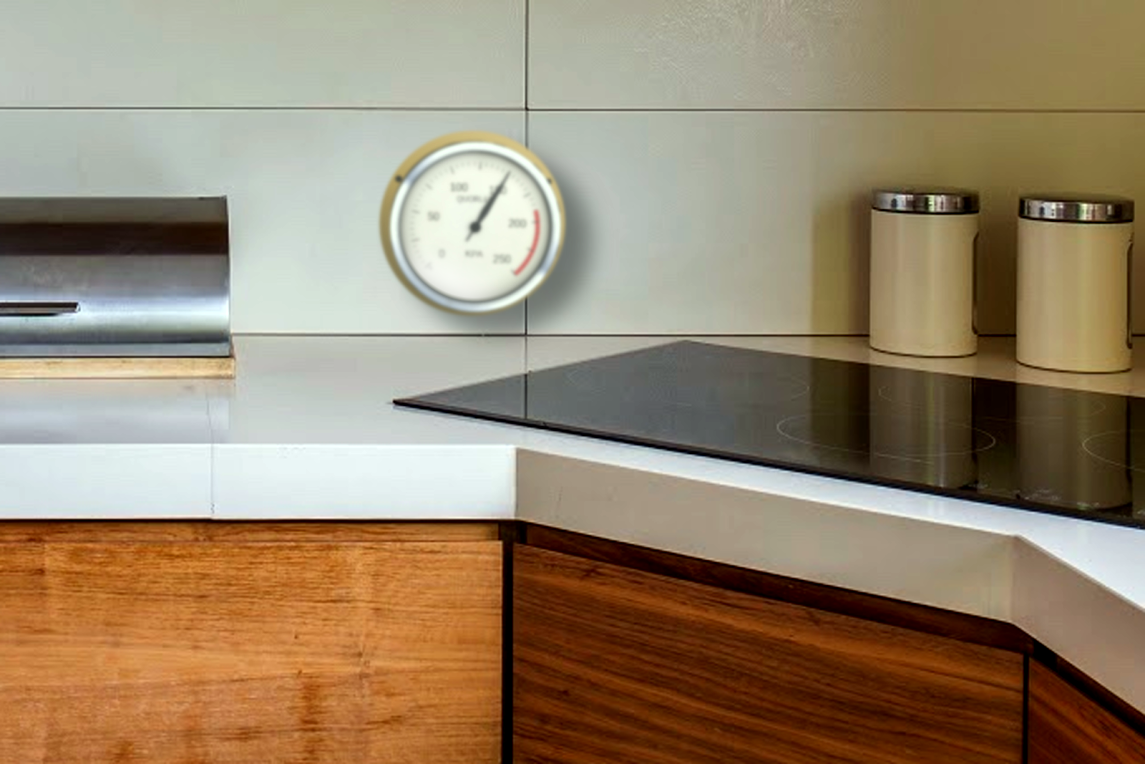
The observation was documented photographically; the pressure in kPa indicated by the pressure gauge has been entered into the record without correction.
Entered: 150 kPa
